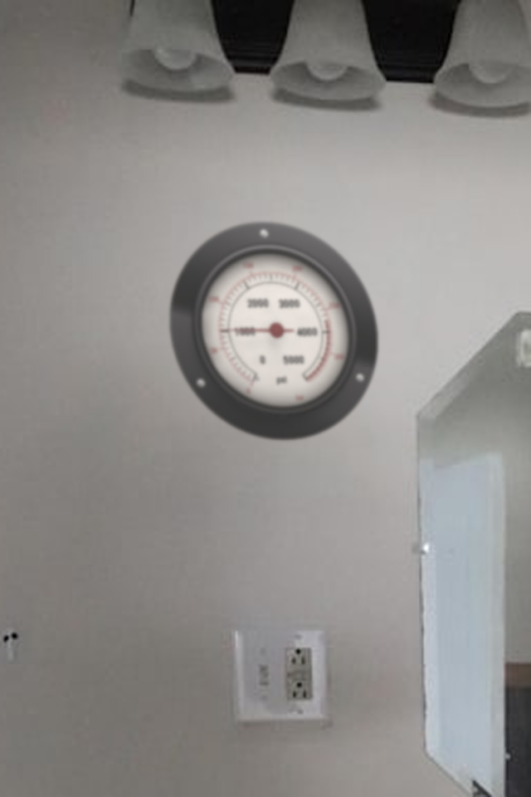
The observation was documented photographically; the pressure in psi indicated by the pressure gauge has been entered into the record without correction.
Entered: 1000 psi
